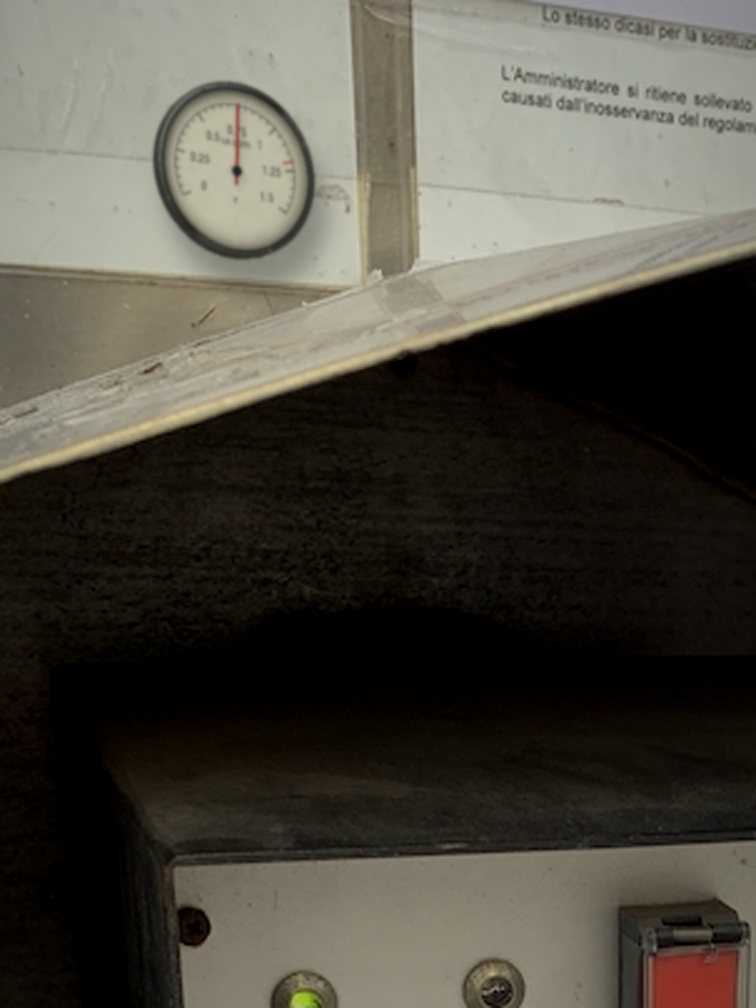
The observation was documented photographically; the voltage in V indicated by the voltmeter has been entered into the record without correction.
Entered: 0.75 V
